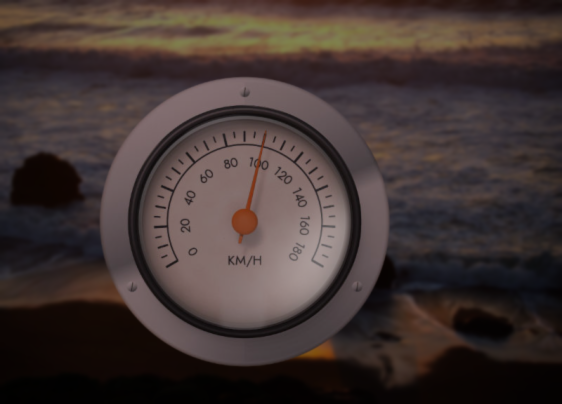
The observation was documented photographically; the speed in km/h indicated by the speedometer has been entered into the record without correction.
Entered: 100 km/h
